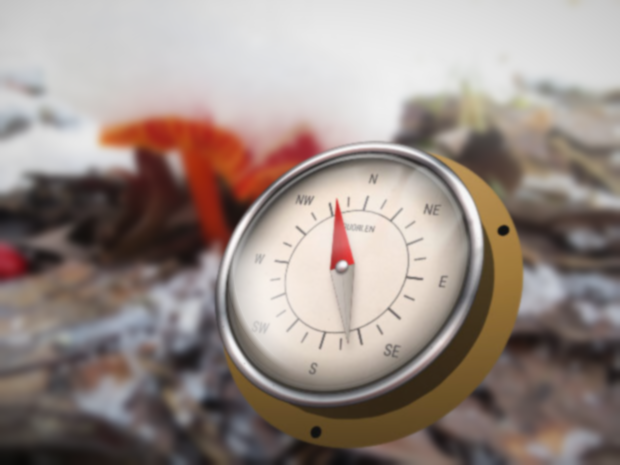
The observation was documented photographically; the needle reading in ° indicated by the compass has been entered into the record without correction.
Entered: 337.5 °
